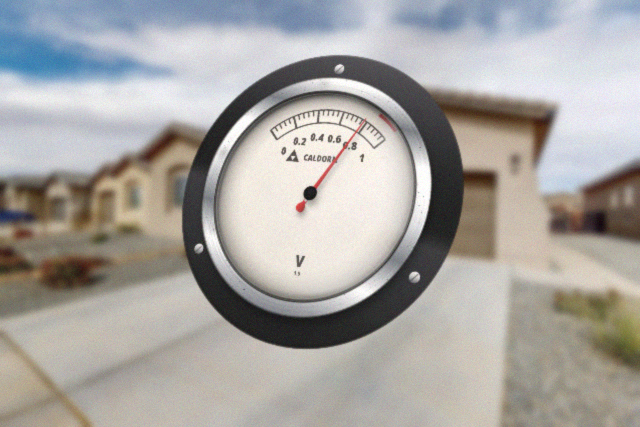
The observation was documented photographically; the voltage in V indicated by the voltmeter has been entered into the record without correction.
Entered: 0.8 V
